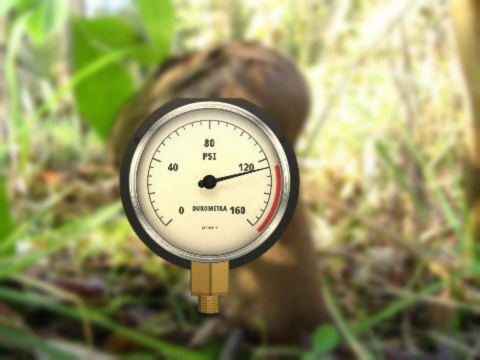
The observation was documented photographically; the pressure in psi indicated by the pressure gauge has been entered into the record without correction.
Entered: 125 psi
